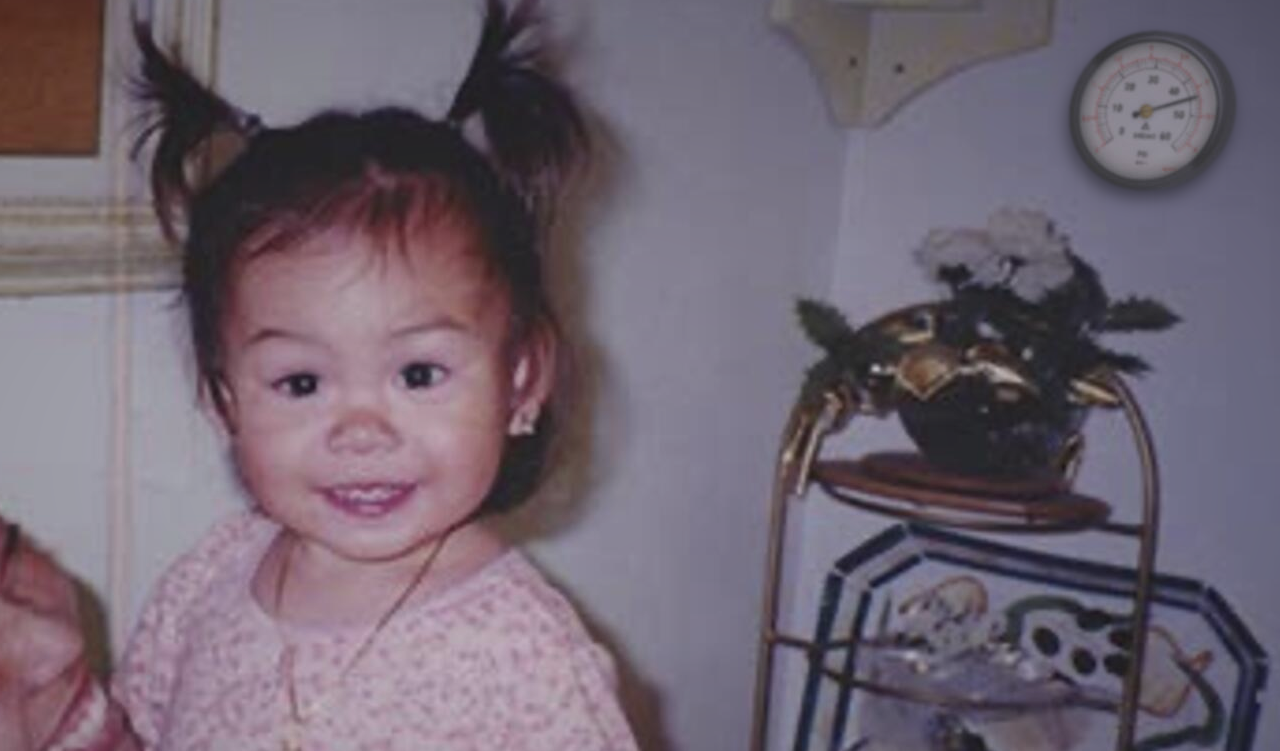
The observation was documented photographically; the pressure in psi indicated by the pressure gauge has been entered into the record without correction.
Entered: 45 psi
